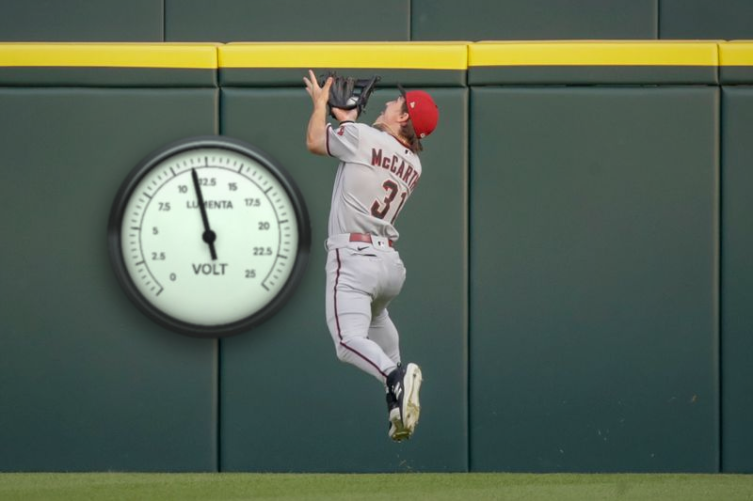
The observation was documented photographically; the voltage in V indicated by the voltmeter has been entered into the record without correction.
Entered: 11.5 V
